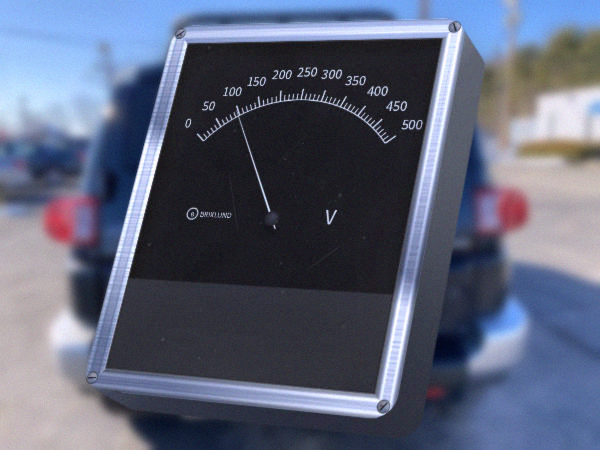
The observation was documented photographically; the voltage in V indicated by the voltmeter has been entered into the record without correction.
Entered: 100 V
